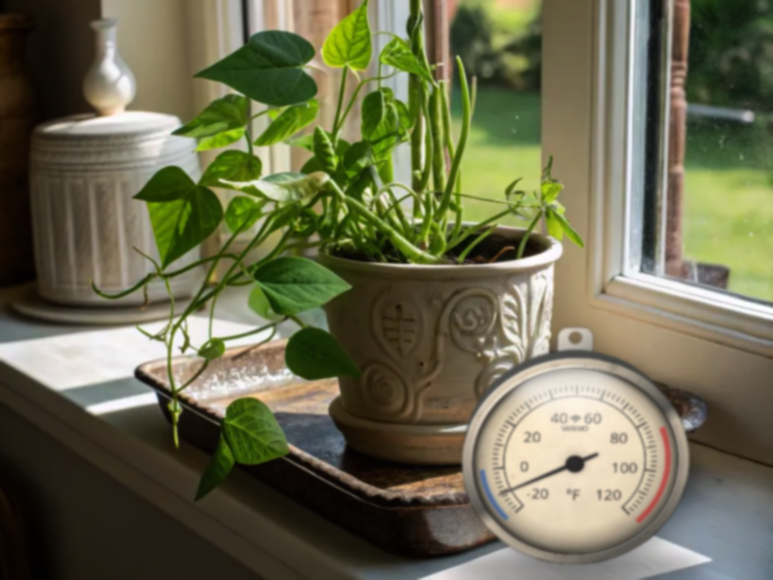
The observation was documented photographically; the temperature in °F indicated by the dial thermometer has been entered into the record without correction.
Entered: -10 °F
